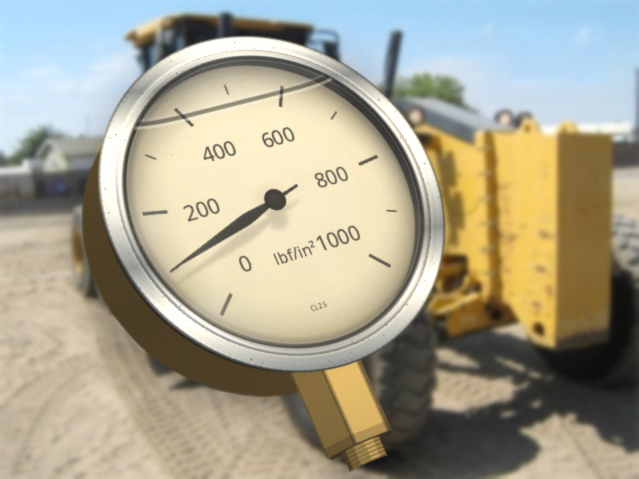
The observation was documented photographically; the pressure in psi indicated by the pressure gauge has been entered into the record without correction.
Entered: 100 psi
